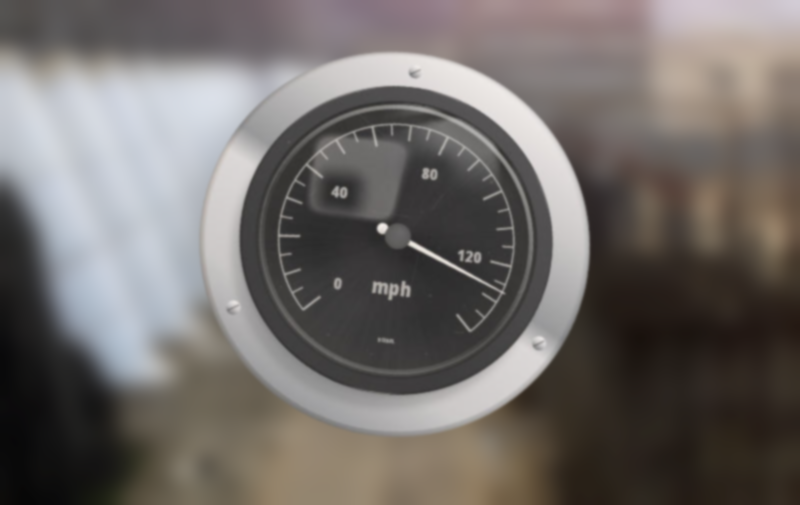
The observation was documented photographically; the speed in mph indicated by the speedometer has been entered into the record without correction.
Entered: 127.5 mph
